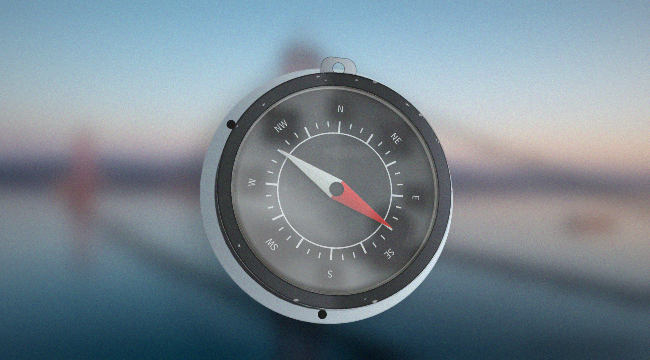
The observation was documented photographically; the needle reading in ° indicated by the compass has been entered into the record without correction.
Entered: 120 °
